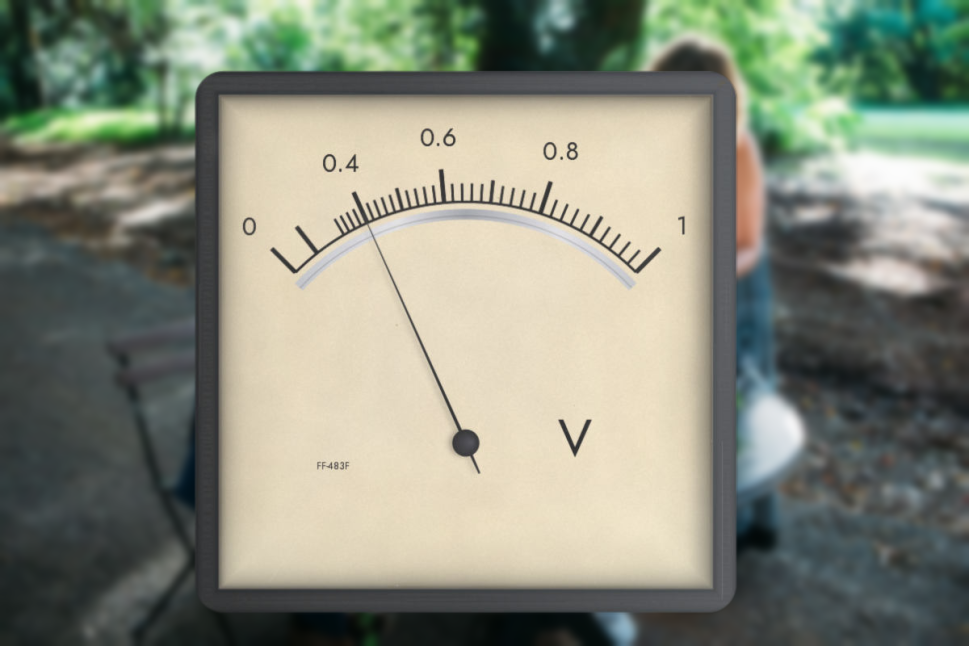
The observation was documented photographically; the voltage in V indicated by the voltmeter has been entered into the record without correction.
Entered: 0.4 V
